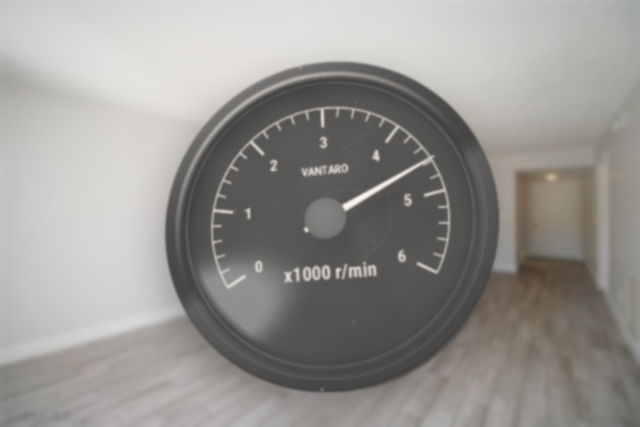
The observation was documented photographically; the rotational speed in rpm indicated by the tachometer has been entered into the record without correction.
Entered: 4600 rpm
